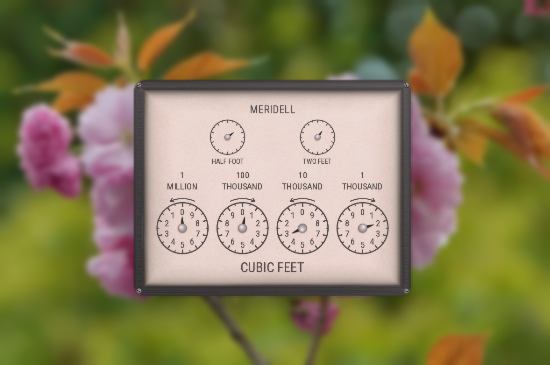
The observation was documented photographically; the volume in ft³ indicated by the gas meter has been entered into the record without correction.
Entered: 3200 ft³
